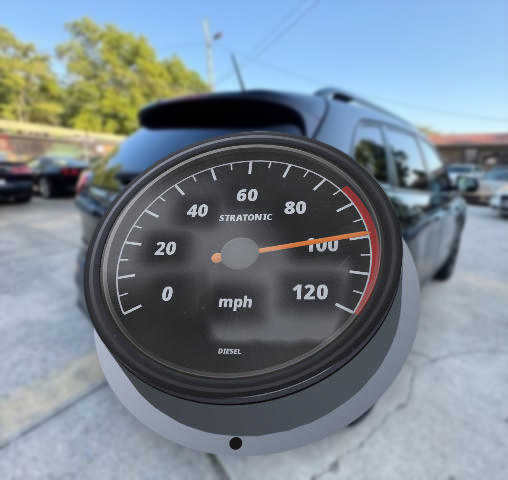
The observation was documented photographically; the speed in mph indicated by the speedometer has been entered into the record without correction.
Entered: 100 mph
